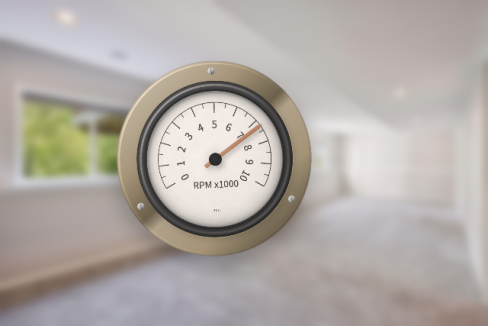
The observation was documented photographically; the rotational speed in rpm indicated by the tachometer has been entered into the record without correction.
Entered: 7250 rpm
